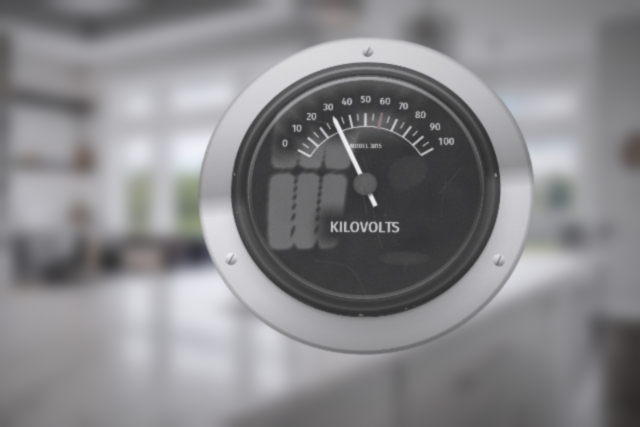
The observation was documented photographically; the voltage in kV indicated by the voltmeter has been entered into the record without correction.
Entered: 30 kV
